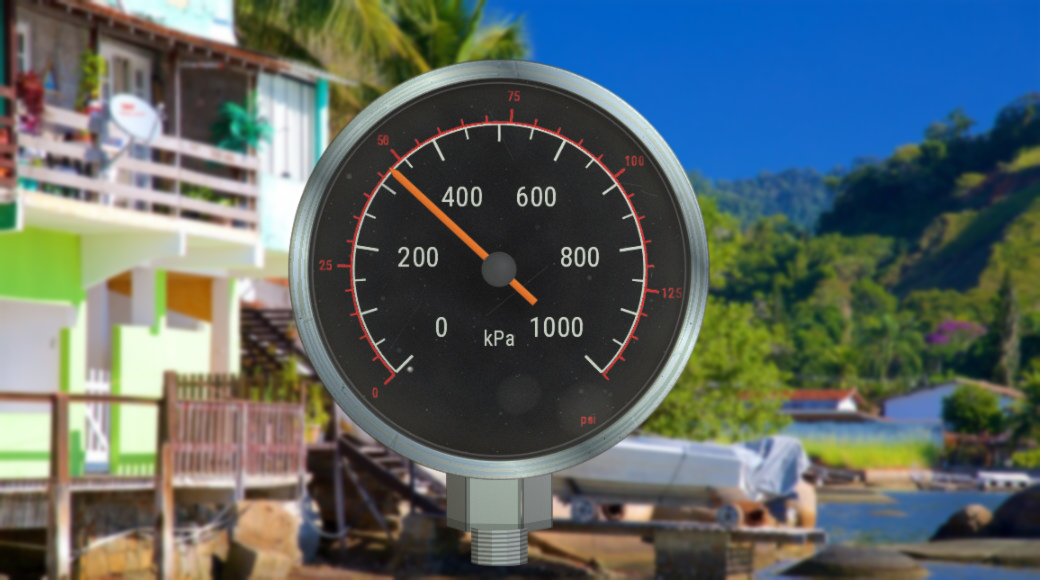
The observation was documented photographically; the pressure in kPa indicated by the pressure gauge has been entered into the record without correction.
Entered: 325 kPa
